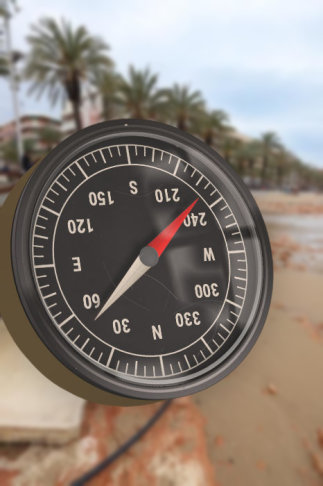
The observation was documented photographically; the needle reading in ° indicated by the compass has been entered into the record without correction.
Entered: 230 °
